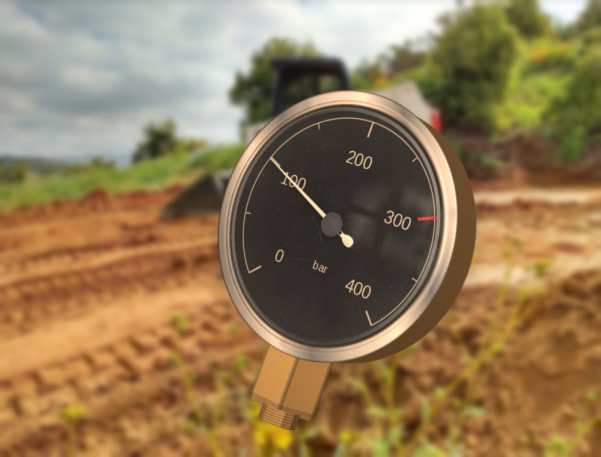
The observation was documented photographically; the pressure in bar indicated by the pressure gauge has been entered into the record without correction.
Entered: 100 bar
